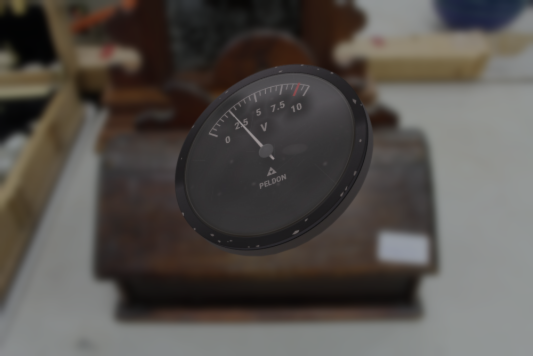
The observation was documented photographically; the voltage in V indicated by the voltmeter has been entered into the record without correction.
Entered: 2.5 V
